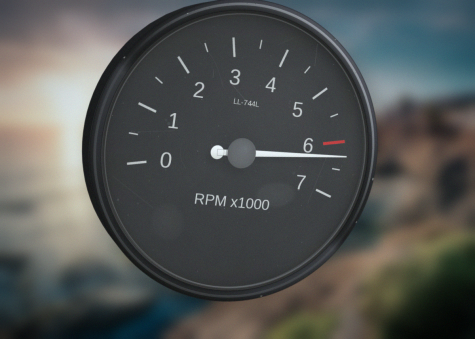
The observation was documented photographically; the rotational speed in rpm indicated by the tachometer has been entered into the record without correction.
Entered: 6250 rpm
